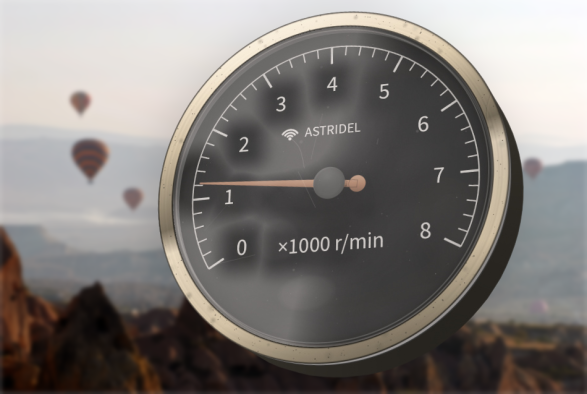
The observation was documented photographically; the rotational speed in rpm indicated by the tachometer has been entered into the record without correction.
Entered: 1200 rpm
